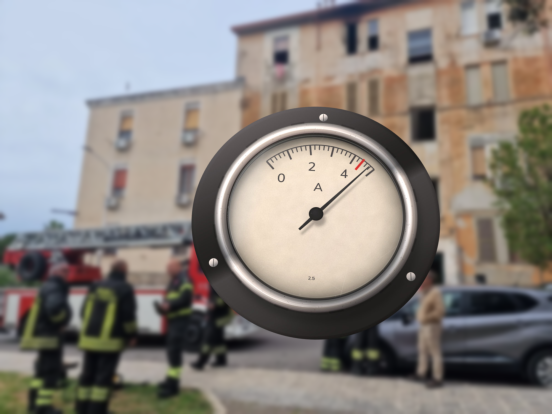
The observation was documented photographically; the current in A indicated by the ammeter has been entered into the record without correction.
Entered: 4.8 A
